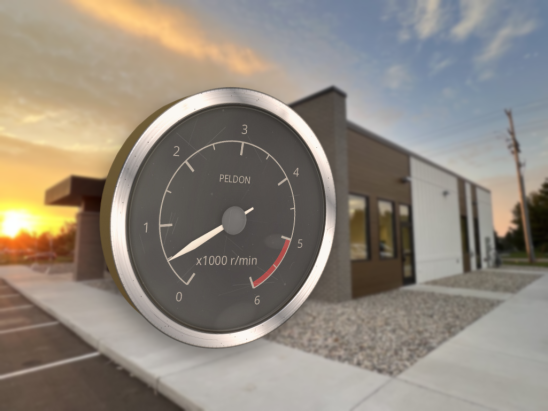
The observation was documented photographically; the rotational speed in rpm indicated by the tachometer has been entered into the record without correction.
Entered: 500 rpm
